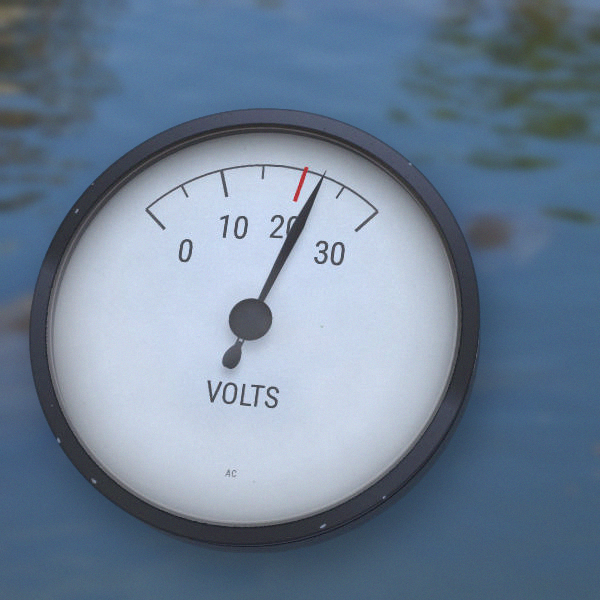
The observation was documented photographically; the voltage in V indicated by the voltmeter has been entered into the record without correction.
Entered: 22.5 V
